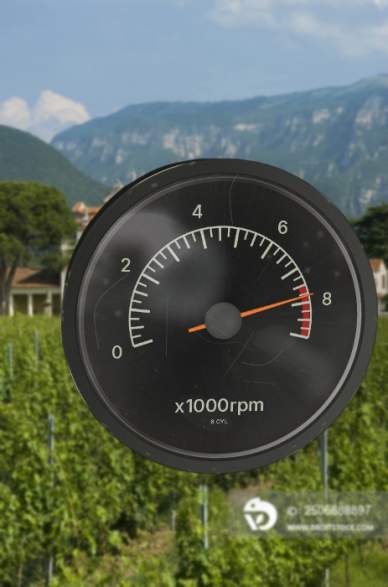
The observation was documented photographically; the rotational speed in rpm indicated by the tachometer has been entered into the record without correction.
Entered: 7750 rpm
